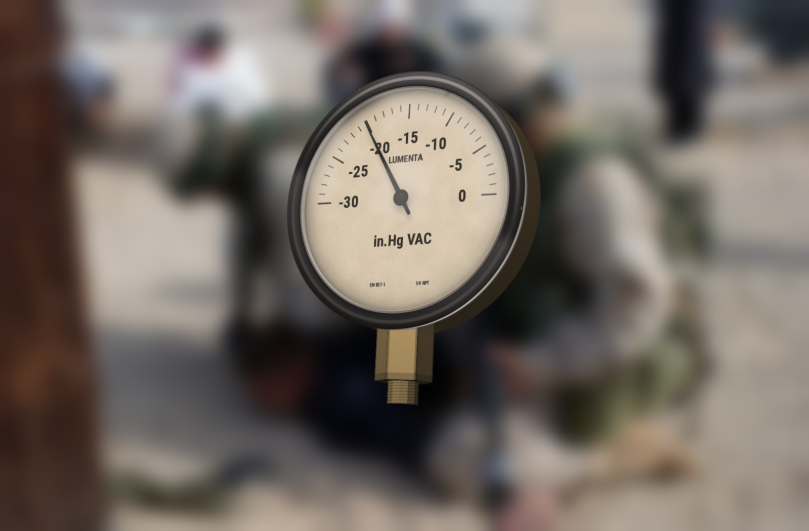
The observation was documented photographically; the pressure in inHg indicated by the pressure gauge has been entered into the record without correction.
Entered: -20 inHg
